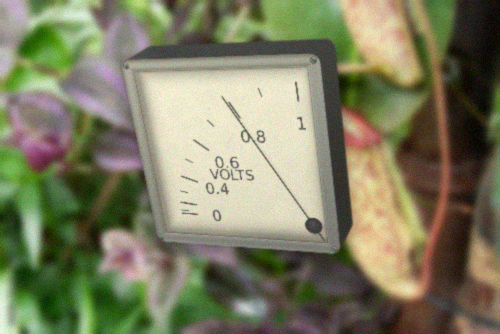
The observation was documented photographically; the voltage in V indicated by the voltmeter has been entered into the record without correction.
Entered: 0.8 V
